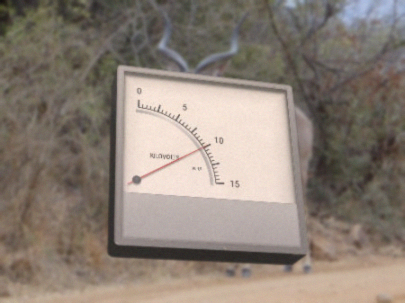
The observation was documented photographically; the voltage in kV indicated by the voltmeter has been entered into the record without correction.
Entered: 10 kV
